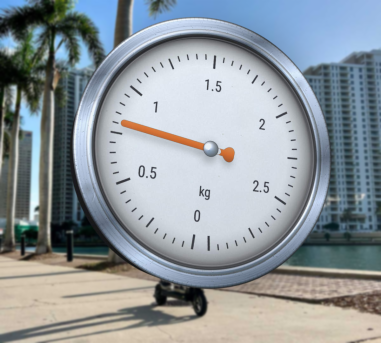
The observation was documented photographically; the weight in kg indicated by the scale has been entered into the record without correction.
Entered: 0.8 kg
